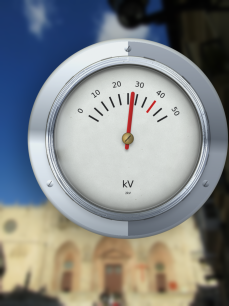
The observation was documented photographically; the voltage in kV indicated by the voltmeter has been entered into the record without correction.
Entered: 27.5 kV
